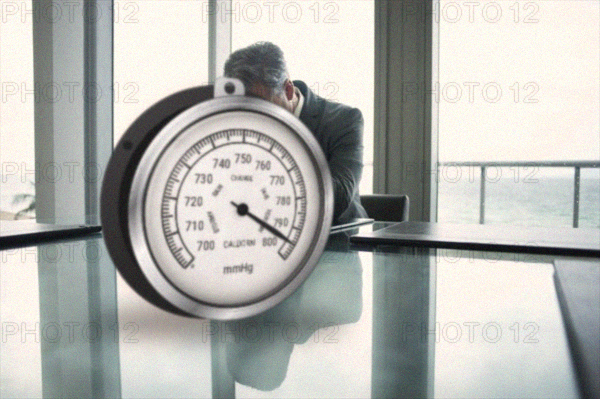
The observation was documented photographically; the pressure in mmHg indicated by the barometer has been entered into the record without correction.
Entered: 795 mmHg
